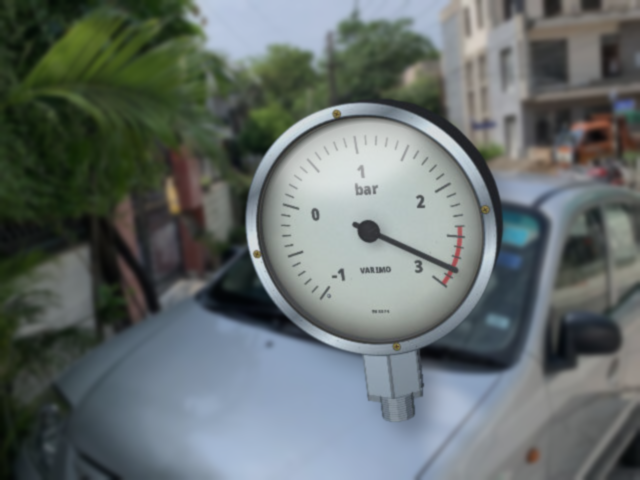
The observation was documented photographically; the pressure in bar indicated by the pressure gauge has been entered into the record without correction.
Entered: 2.8 bar
